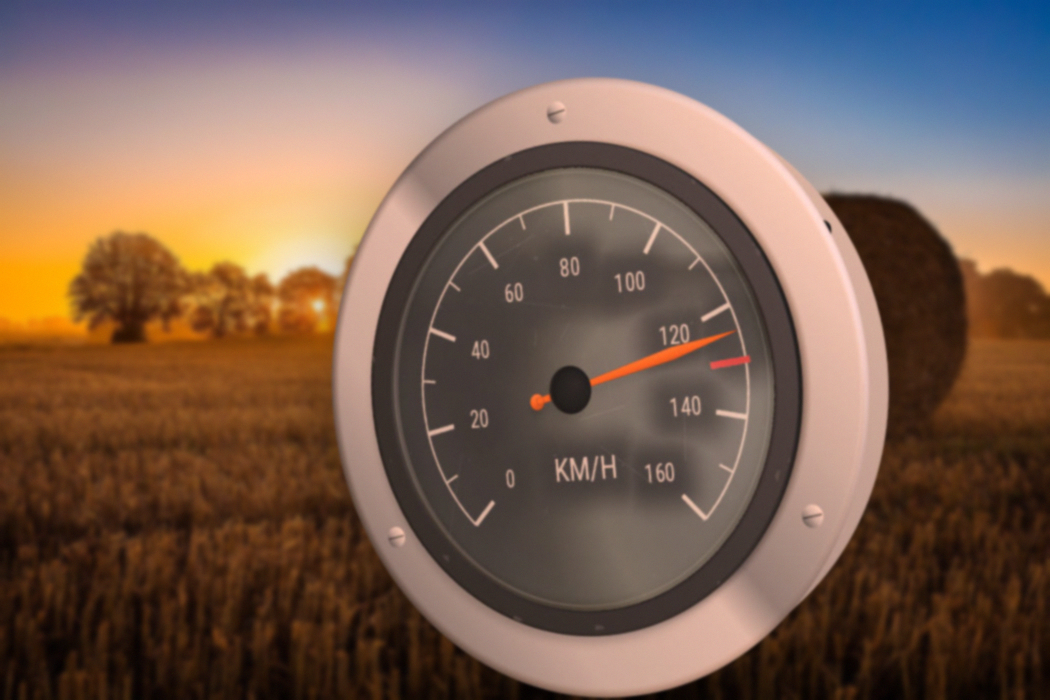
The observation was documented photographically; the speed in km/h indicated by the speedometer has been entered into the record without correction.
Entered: 125 km/h
